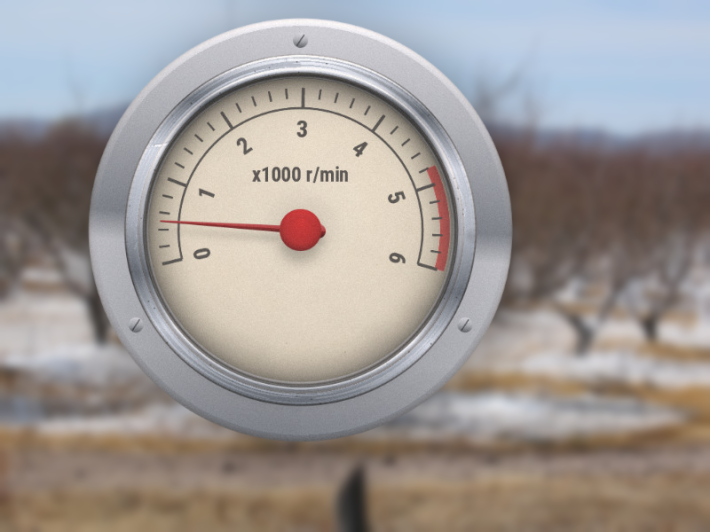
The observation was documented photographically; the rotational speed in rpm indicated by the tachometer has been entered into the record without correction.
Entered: 500 rpm
